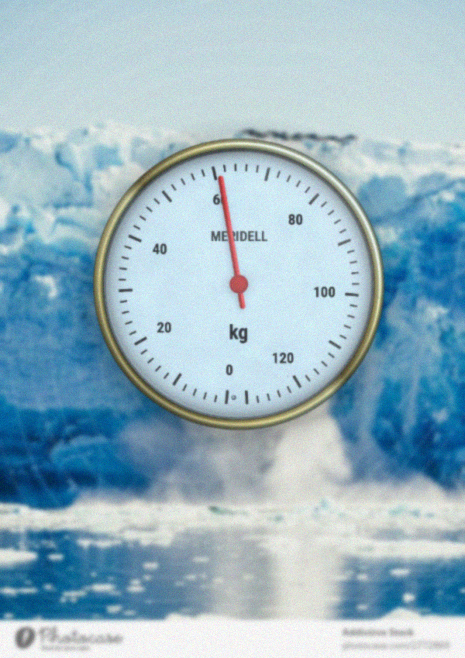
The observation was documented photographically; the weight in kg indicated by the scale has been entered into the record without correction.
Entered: 61 kg
